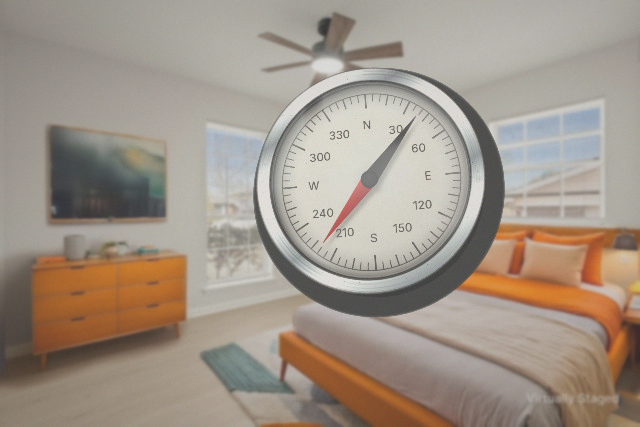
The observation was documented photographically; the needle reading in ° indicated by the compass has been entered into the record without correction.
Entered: 220 °
